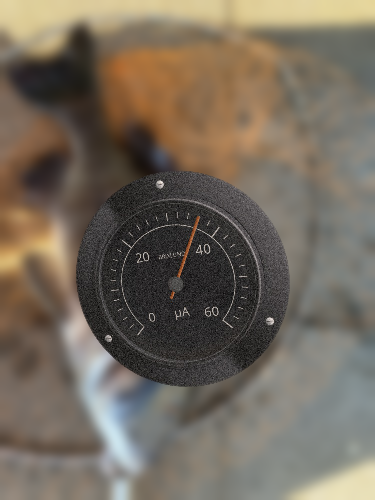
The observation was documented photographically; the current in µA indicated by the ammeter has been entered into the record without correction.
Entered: 36 µA
